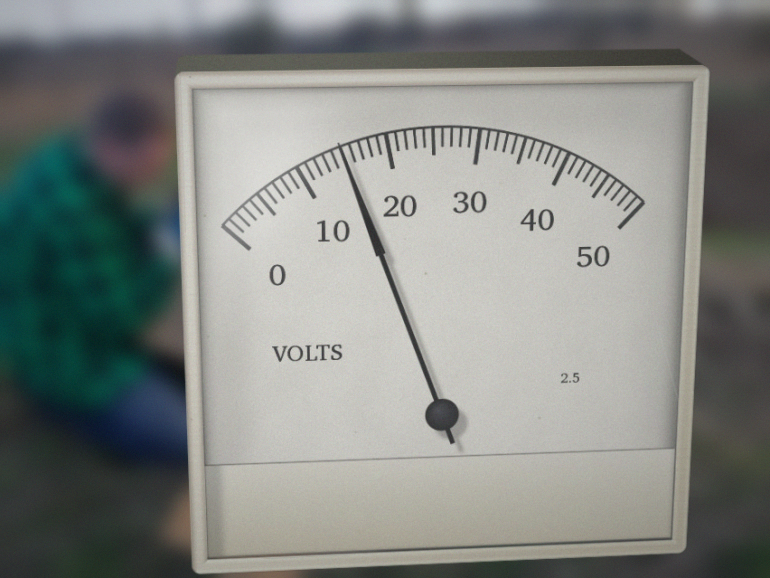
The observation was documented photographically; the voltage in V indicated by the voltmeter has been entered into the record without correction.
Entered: 15 V
